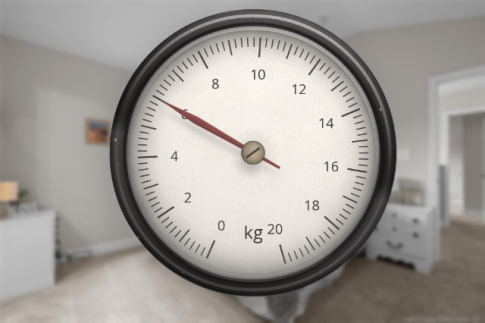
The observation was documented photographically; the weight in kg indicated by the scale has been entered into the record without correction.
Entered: 6 kg
